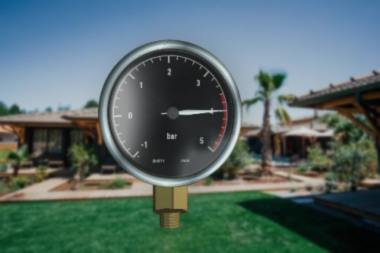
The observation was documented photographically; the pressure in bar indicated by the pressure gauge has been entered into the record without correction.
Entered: 4 bar
